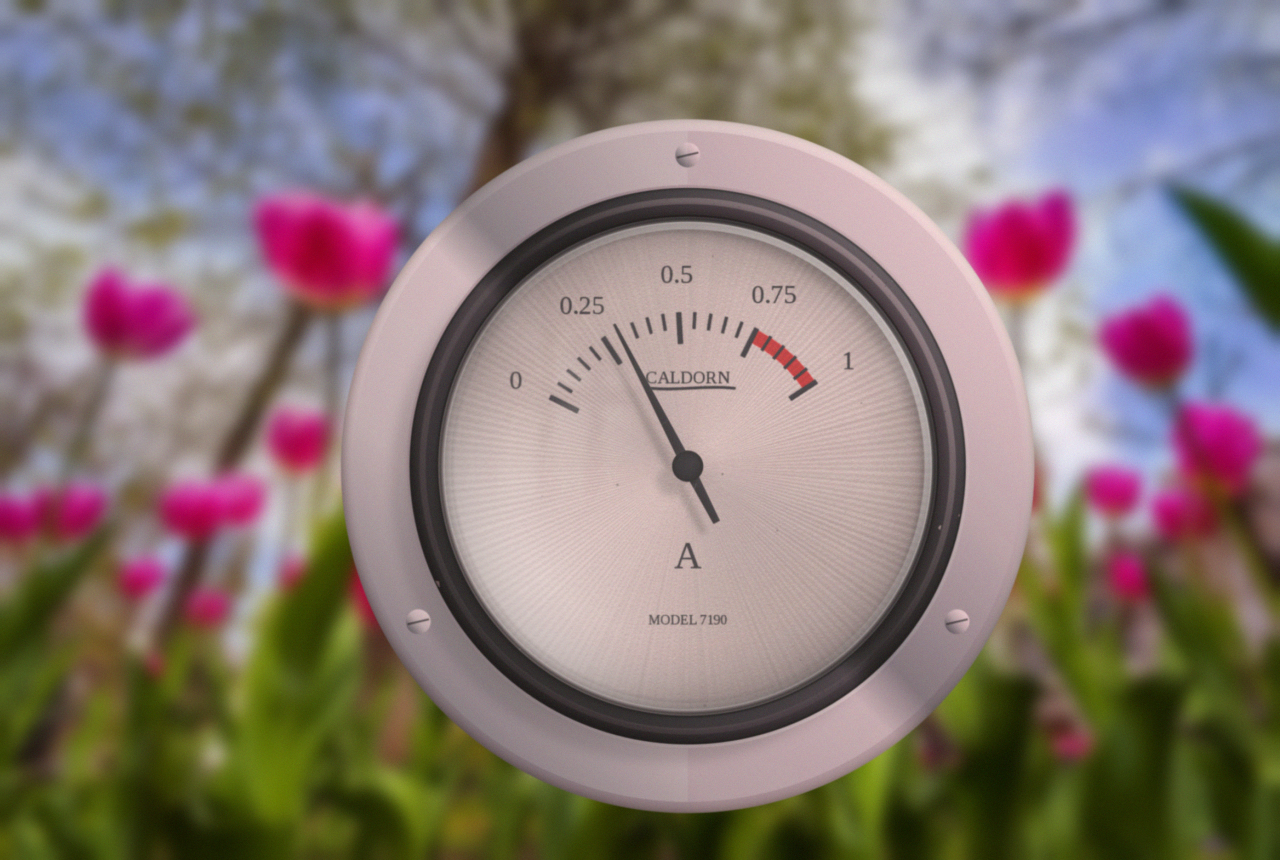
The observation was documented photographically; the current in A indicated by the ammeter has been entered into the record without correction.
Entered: 0.3 A
